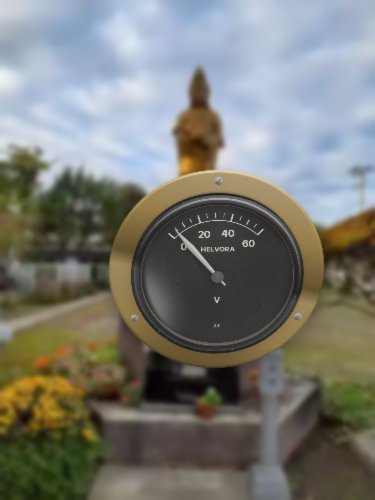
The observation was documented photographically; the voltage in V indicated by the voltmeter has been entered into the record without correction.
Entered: 5 V
